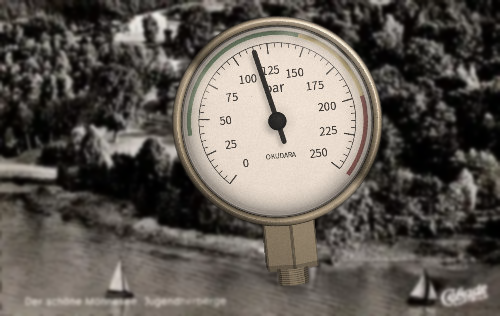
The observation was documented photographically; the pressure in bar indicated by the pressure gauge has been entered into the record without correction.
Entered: 115 bar
